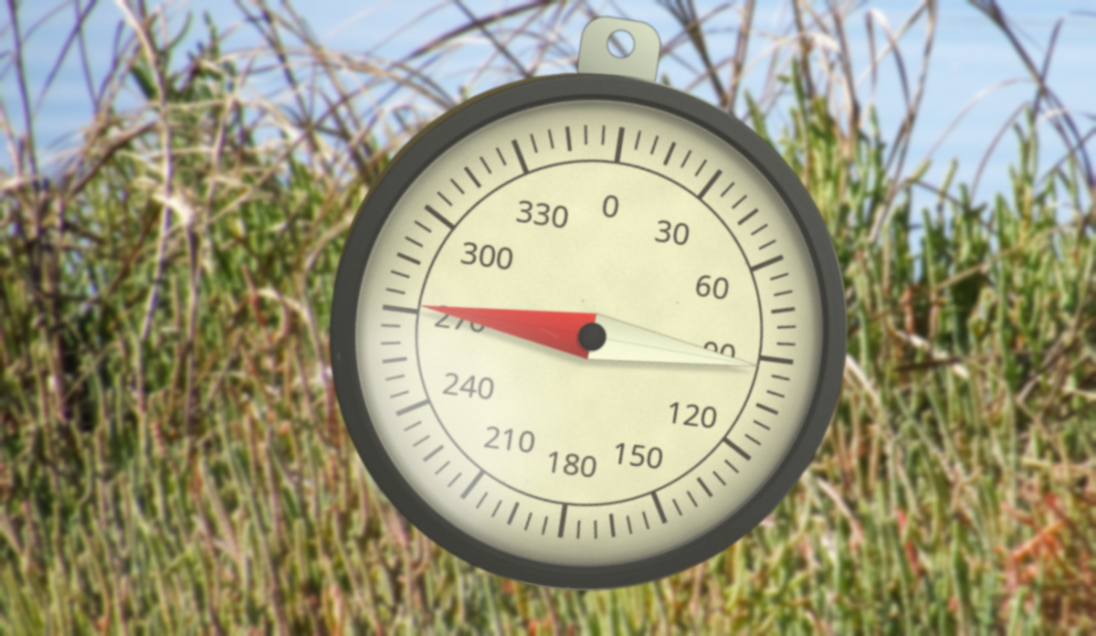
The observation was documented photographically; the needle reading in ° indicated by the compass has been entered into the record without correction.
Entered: 272.5 °
